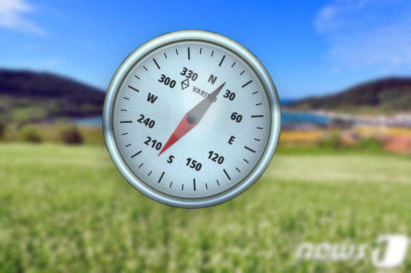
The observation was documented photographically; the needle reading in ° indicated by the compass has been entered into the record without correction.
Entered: 195 °
